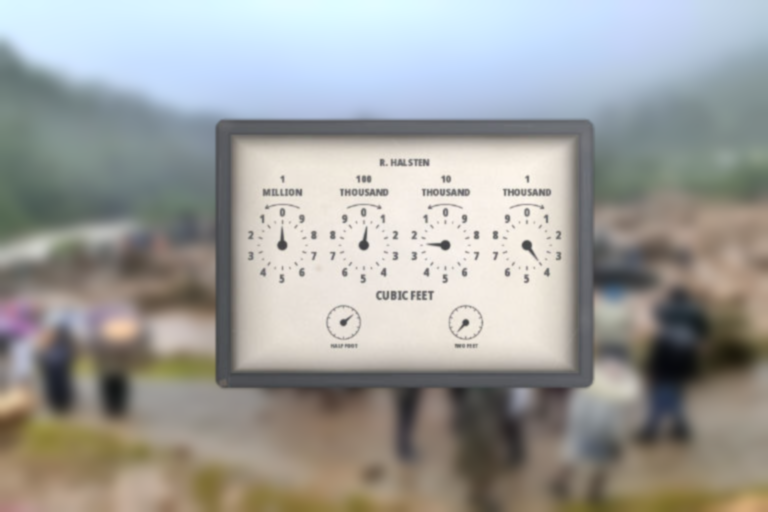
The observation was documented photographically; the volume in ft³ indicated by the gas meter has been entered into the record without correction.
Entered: 2400 ft³
